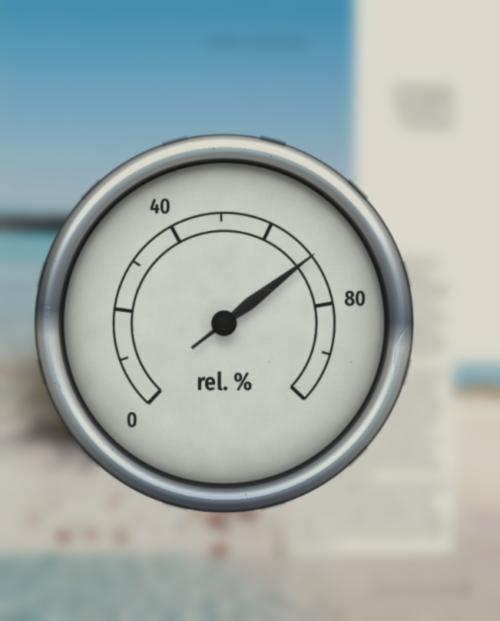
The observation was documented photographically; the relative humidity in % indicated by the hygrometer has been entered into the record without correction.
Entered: 70 %
